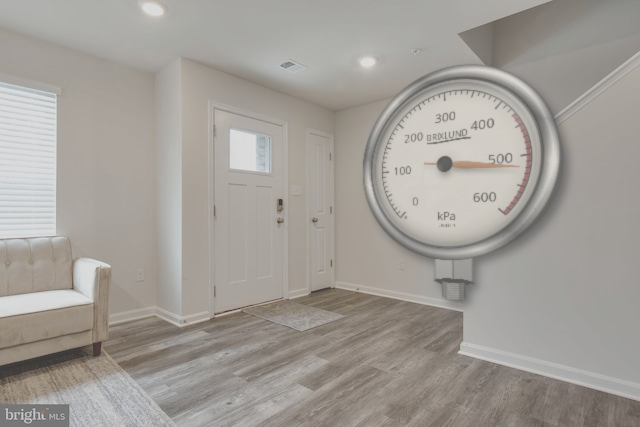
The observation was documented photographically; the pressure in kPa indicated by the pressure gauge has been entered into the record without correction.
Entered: 520 kPa
